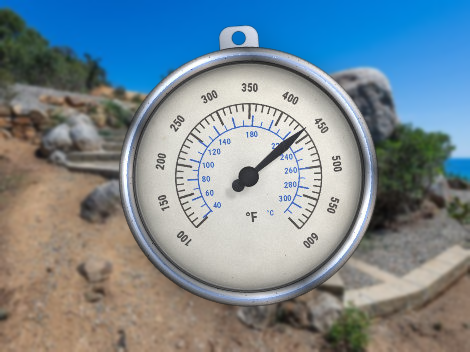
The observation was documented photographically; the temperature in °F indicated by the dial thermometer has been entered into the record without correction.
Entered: 440 °F
